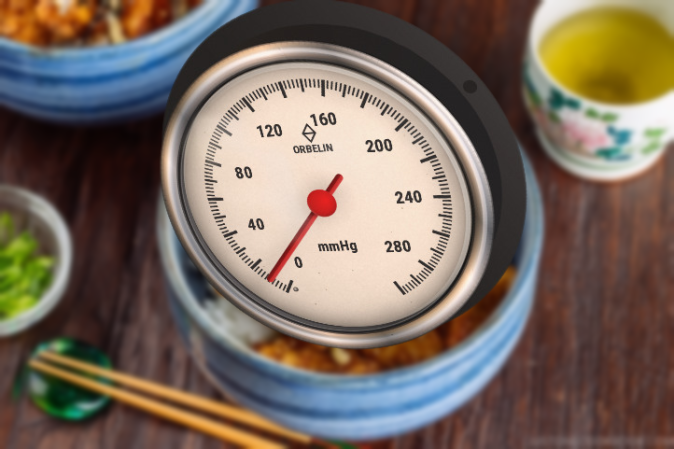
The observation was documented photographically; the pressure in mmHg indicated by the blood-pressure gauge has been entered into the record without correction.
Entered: 10 mmHg
